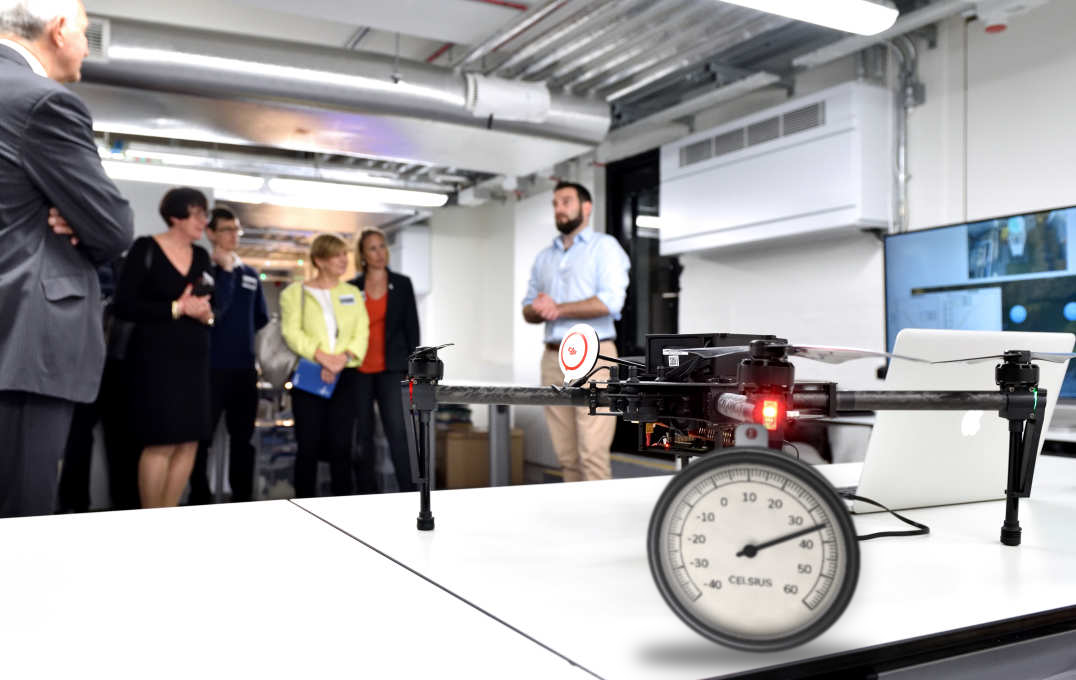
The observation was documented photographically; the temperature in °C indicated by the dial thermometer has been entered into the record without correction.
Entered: 35 °C
